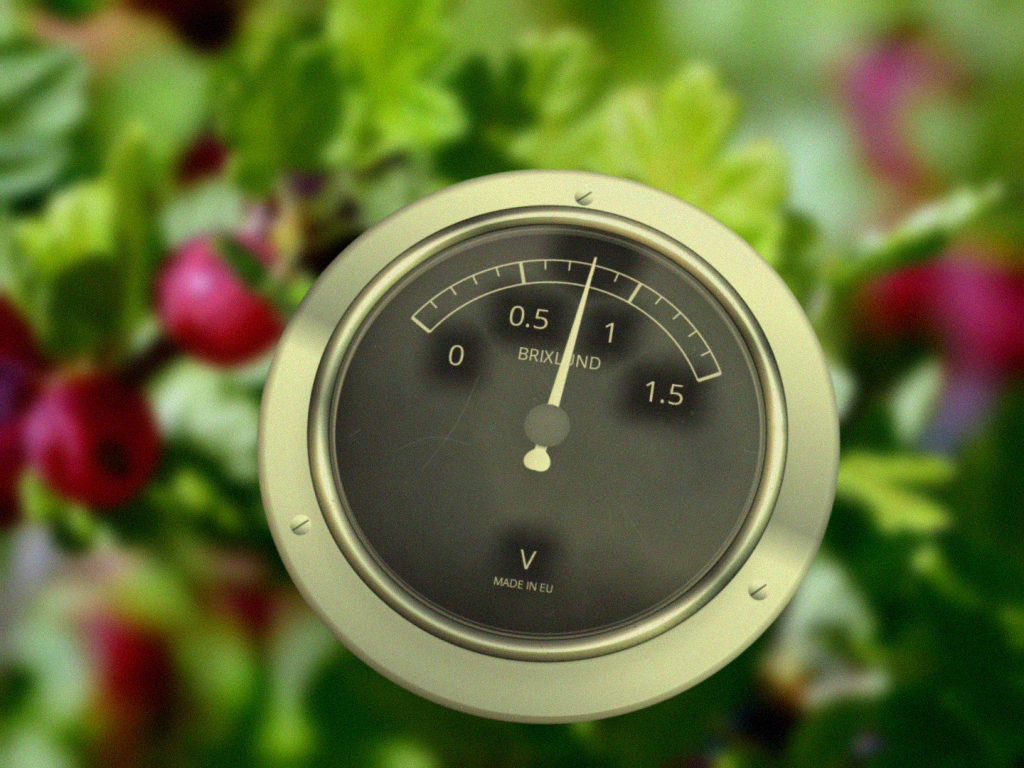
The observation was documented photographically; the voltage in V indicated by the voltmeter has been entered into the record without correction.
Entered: 0.8 V
